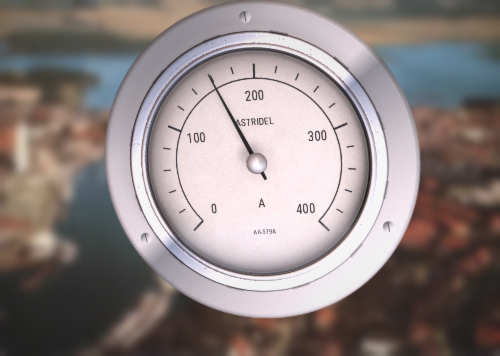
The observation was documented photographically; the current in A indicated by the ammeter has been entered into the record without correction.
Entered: 160 A
